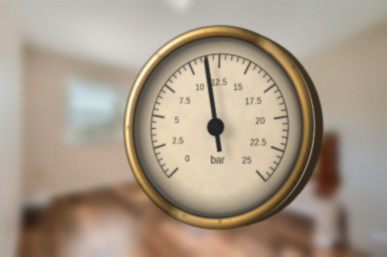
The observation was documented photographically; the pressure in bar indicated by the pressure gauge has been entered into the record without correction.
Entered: 11.5 bar
